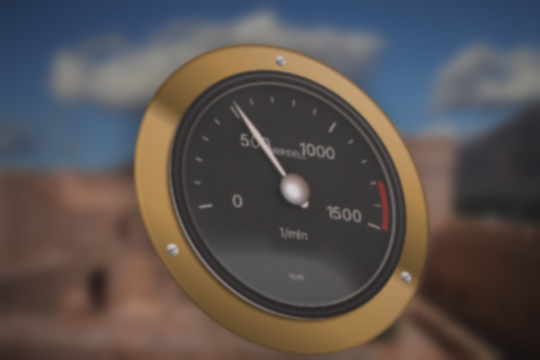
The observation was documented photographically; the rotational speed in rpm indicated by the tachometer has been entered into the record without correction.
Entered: 500 rpm
